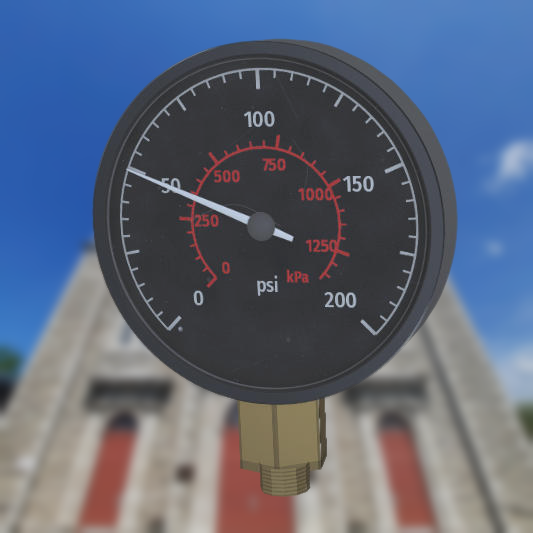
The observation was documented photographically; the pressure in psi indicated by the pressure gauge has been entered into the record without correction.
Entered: 50 psi
